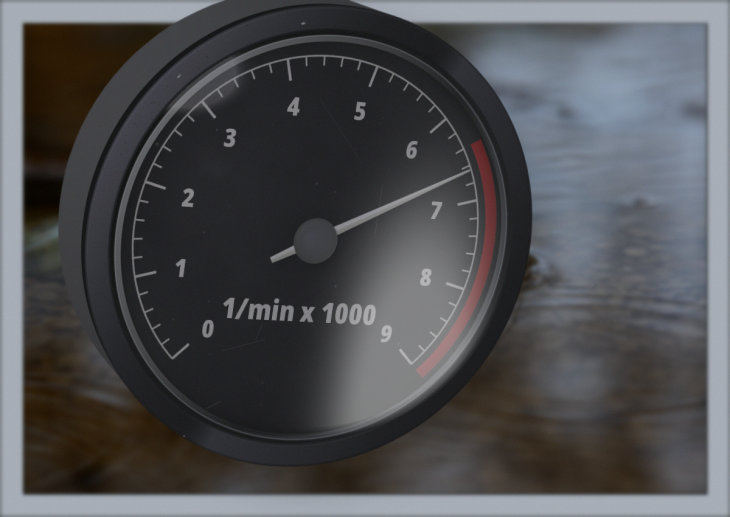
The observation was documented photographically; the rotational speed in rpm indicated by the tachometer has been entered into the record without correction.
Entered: 6600 rpm
